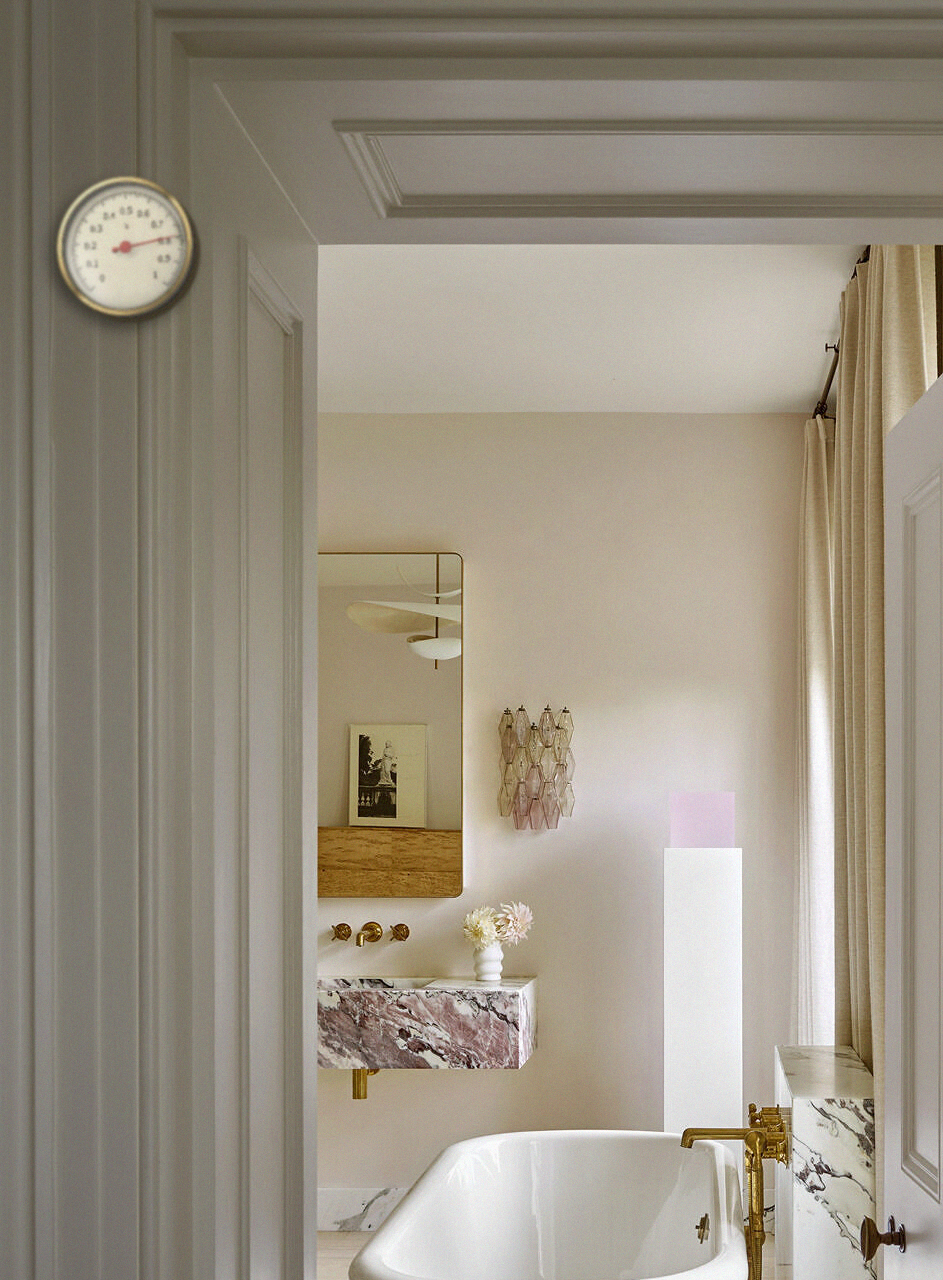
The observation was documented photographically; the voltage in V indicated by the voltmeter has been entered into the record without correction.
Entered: 0.8 V
